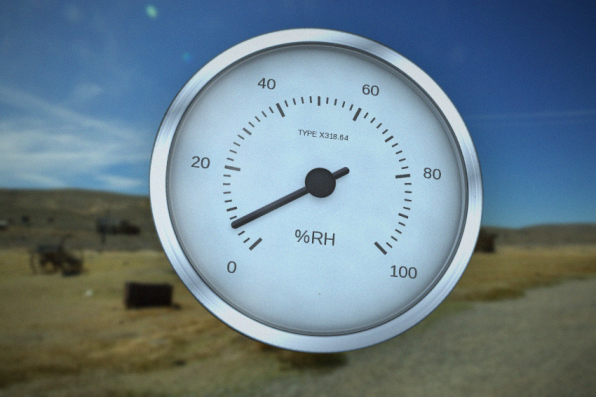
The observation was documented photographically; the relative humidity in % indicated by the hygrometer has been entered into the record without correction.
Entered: 6 %
